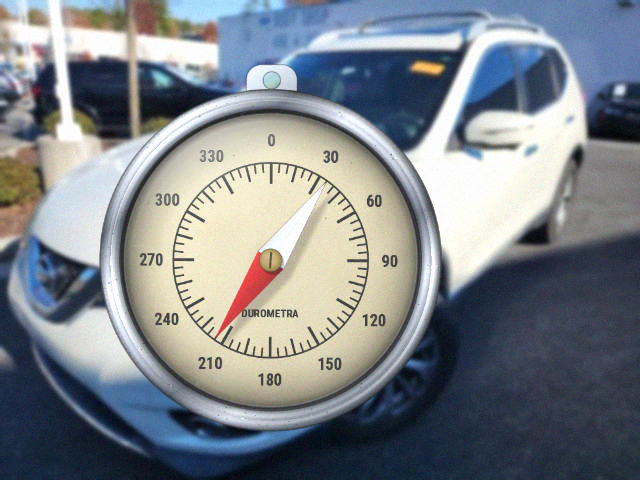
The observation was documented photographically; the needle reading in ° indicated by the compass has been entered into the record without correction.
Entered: 215 °
